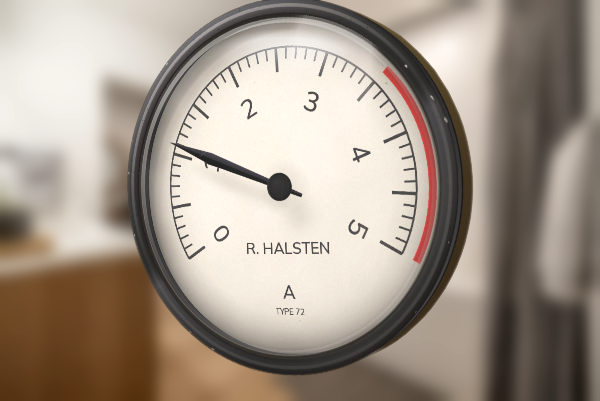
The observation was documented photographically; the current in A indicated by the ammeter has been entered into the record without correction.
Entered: 1.1 A
